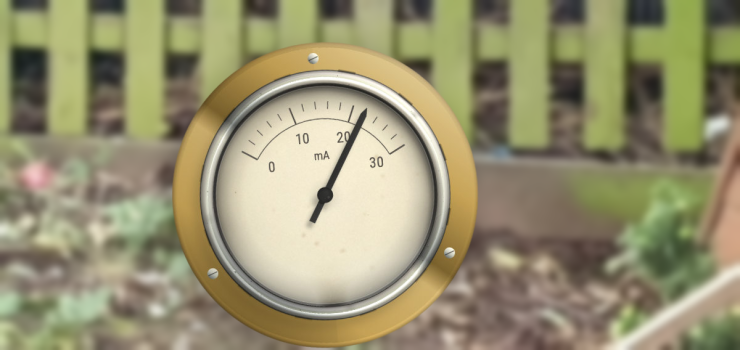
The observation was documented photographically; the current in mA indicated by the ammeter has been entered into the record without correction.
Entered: 22 mA
